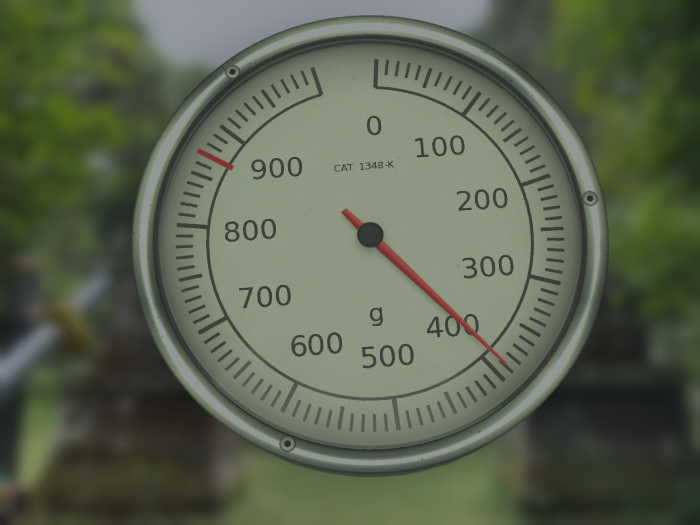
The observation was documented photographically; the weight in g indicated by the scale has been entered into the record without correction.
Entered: 390 g
